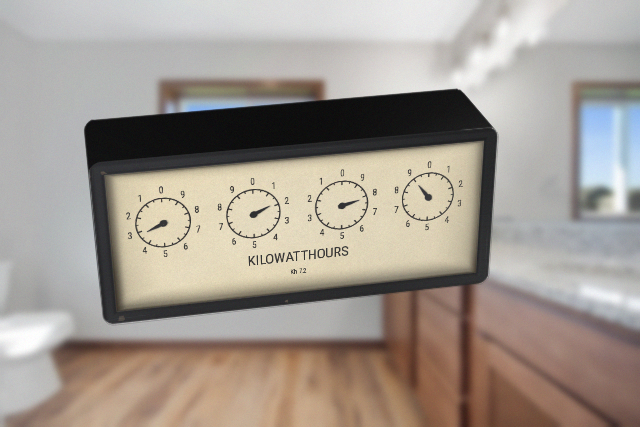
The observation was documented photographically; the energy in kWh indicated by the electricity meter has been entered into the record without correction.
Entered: 3179 kWh
